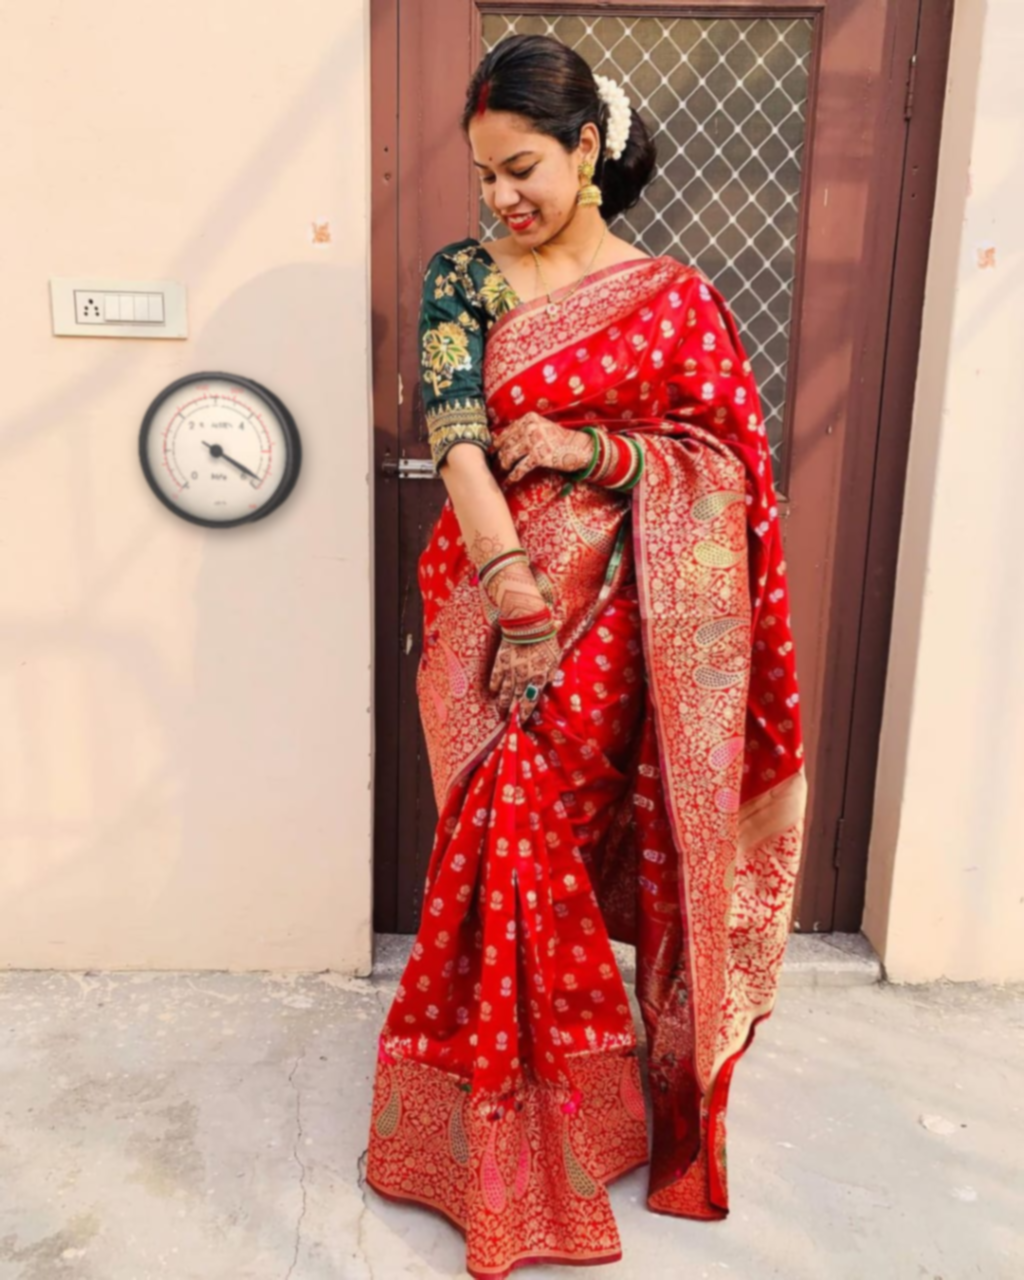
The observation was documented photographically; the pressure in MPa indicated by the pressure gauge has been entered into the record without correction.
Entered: 5.75 MPa
